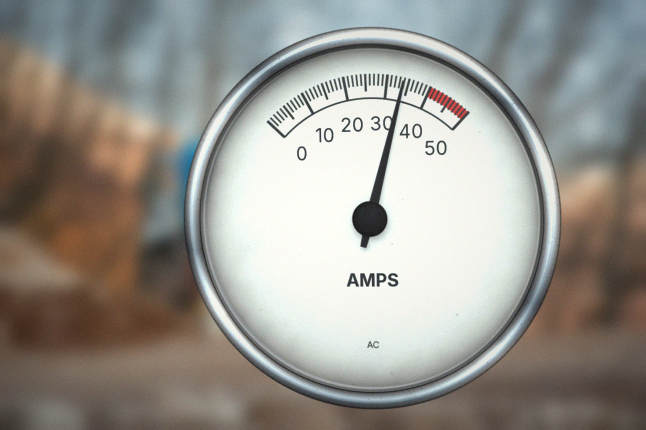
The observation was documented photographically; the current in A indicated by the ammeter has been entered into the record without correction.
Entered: 34 A
